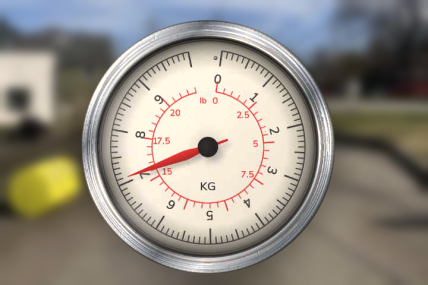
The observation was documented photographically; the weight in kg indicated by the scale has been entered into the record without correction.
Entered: 7.1 kg
